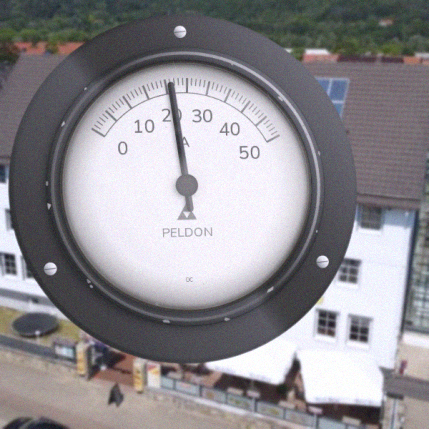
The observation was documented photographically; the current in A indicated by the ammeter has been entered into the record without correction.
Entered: 21 A
